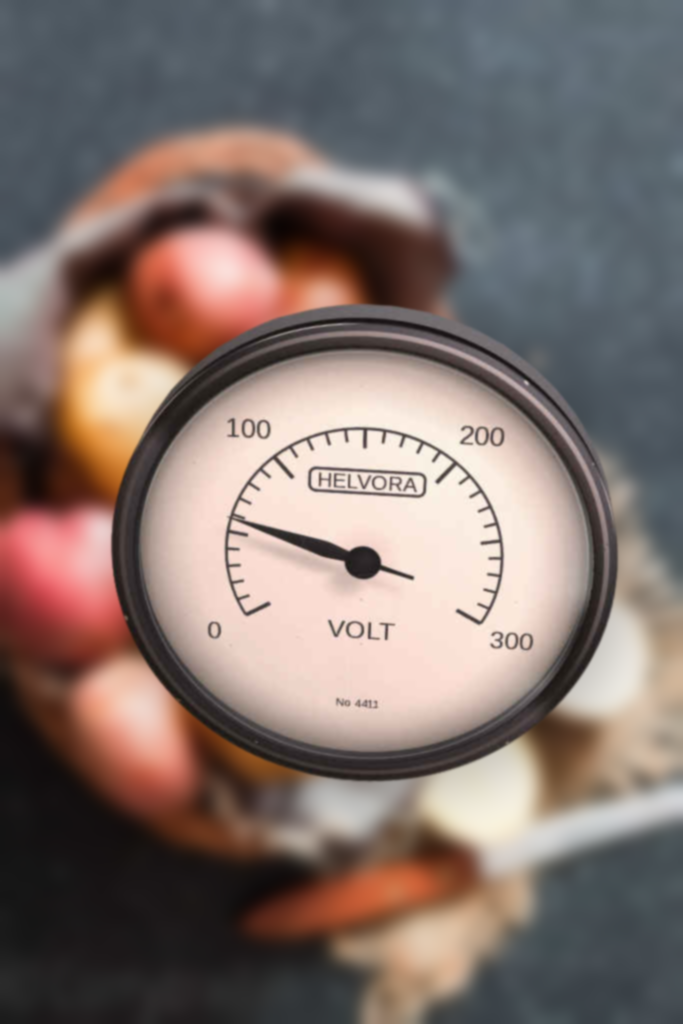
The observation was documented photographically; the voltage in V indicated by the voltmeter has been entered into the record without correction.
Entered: 60 V
